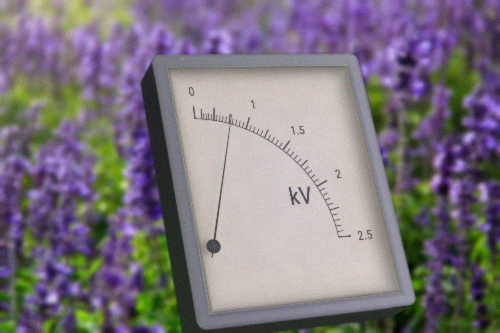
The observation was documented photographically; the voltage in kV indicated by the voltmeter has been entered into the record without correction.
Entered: 0.75 kV
